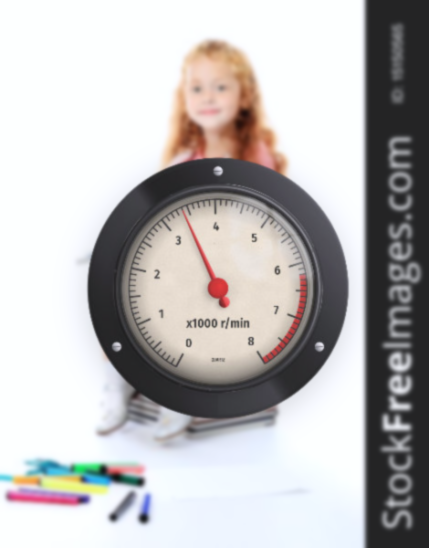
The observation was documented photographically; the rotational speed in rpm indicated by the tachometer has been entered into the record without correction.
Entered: 3400 rpm
